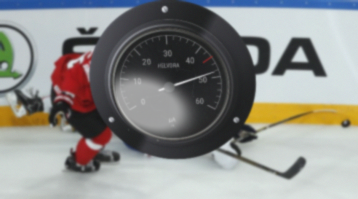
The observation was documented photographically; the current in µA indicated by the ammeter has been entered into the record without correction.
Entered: 48 µA
